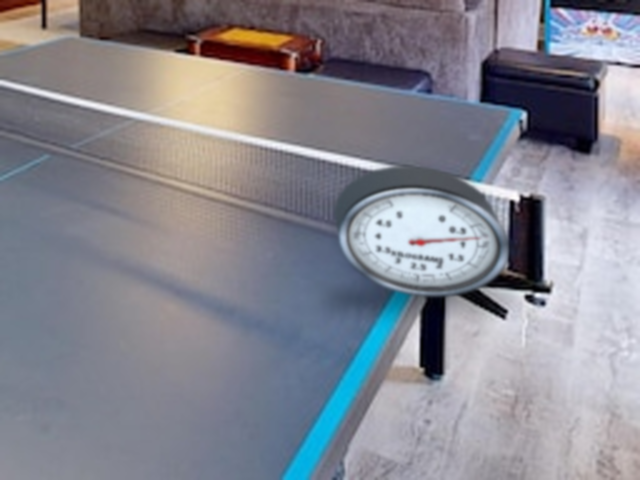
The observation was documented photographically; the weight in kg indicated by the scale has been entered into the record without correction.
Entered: 0.75 kg
